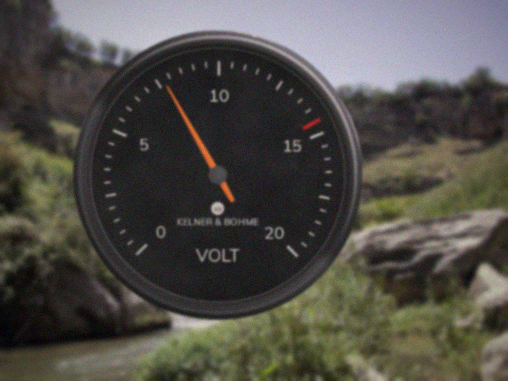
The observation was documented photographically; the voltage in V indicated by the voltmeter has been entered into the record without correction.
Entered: 7.75 V
